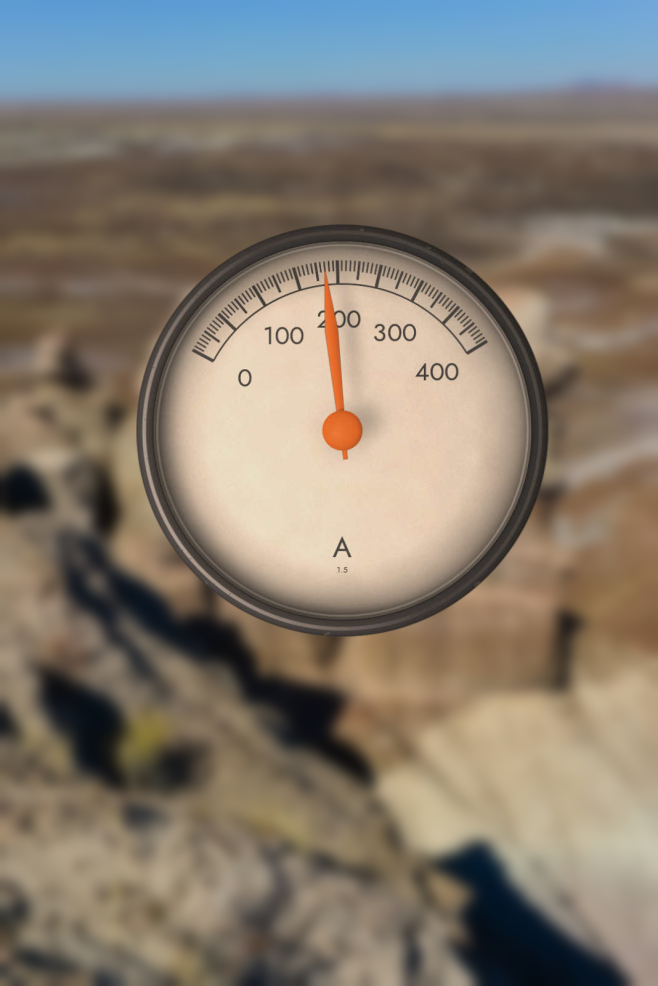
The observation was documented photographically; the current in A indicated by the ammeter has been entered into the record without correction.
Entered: 185 A
